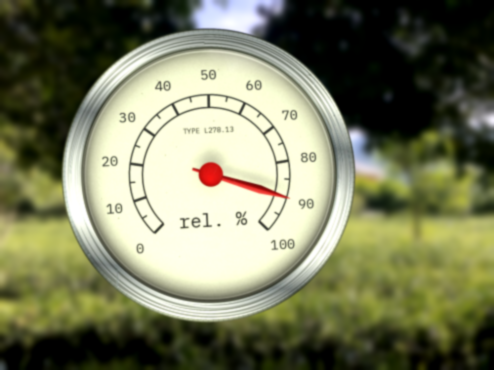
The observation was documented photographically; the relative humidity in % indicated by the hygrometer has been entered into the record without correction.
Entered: 90 %
